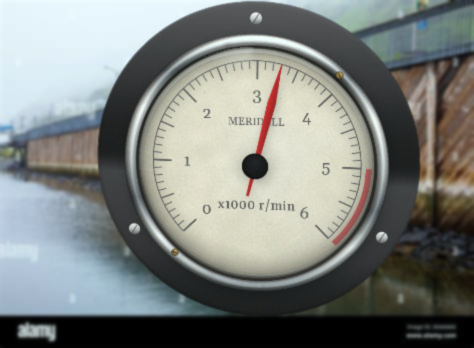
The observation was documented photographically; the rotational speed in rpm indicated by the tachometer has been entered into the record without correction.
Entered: 3300 rpm
